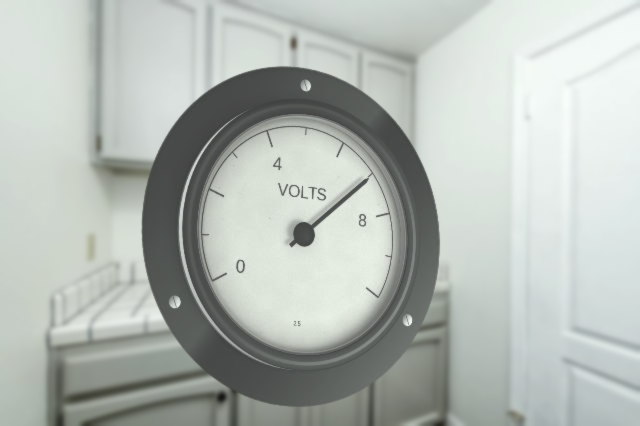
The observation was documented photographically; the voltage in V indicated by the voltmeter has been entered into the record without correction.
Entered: 7 V
